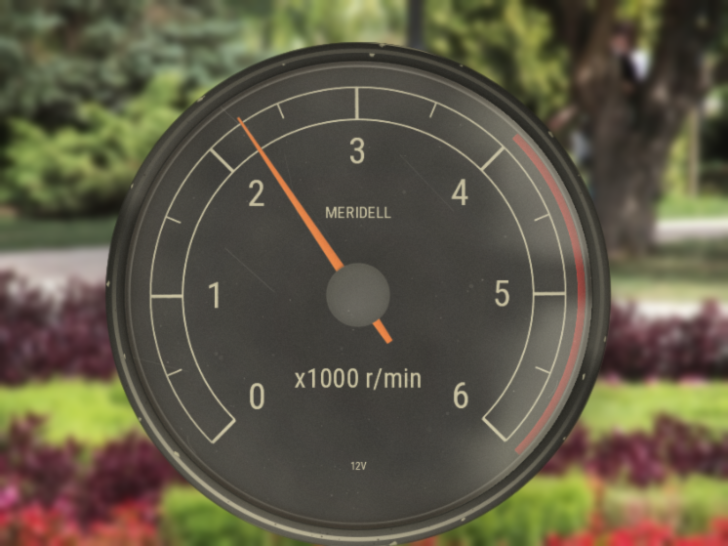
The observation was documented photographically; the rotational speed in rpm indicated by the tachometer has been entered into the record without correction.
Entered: 2250 rpm
